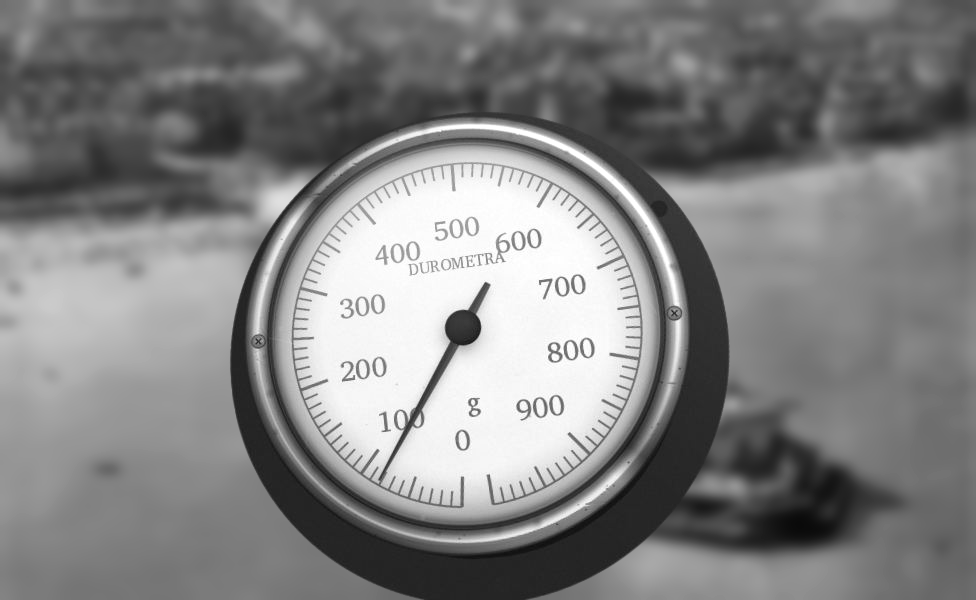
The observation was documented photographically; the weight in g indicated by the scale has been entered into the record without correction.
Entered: 80 g
